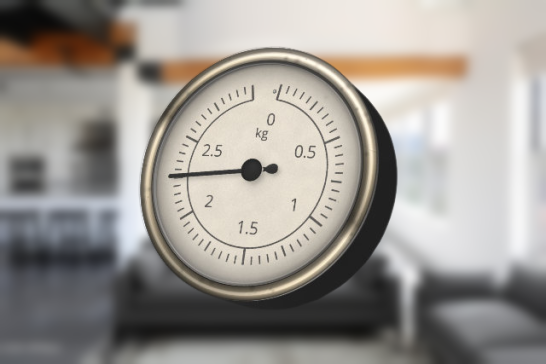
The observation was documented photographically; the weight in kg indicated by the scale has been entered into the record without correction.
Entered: 2.25 kg
